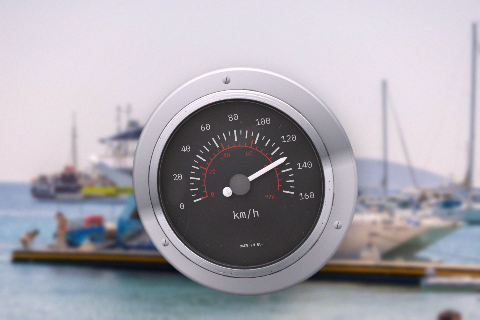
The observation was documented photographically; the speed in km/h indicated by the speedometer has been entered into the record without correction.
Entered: 130 km/h
